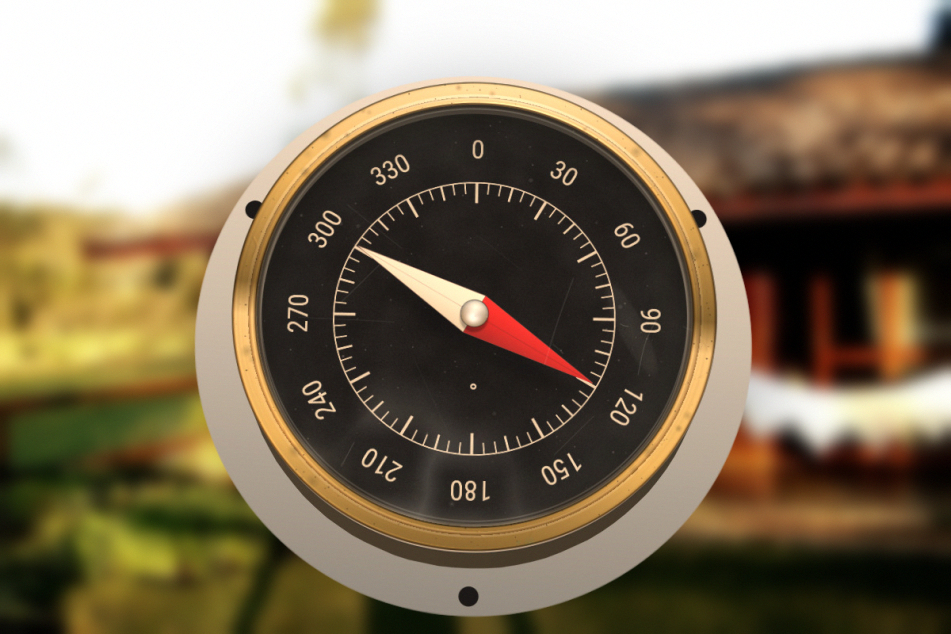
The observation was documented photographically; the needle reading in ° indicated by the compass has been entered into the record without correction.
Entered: 120 °
